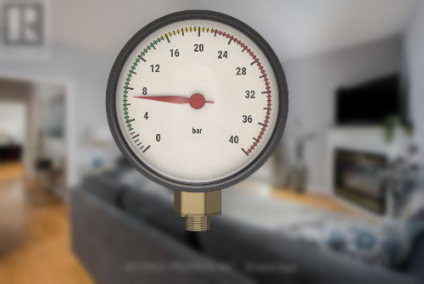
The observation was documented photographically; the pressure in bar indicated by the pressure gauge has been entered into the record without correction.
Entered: 7 bar
